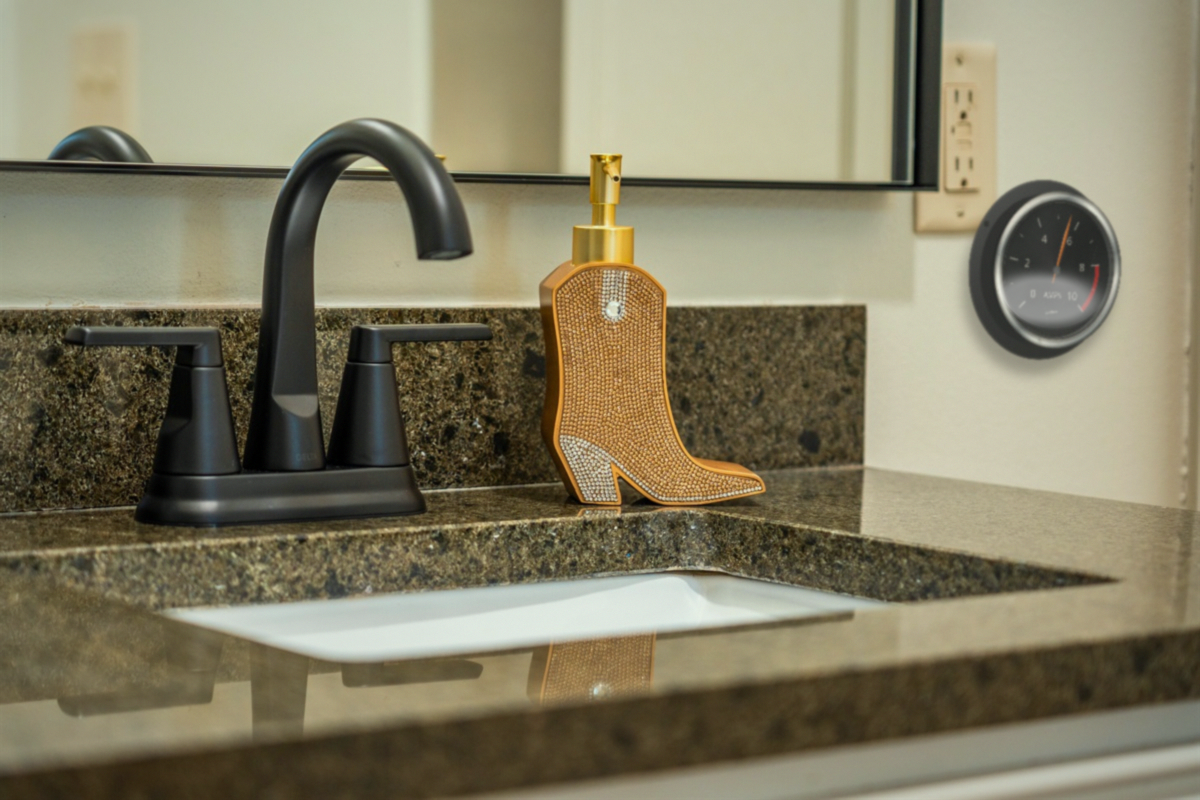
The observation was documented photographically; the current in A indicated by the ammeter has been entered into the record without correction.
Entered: 5.5 A
